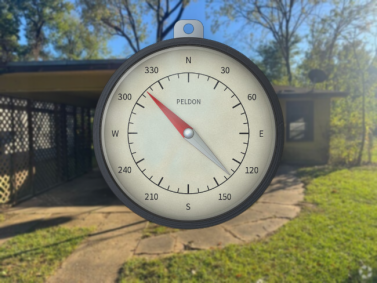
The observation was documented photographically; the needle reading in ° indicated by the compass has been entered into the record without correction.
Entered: 315 °
